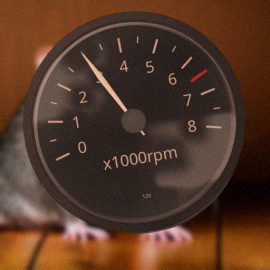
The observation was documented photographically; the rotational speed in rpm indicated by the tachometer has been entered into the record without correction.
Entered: 3000 rpm
